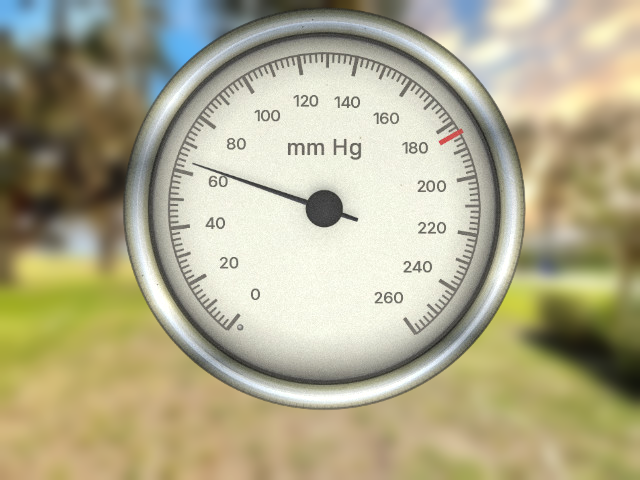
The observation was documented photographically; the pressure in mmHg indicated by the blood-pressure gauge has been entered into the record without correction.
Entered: 64 mmHg
